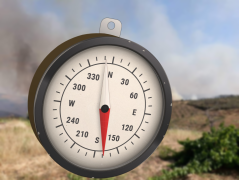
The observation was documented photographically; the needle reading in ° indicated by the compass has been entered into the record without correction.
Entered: 170 °
